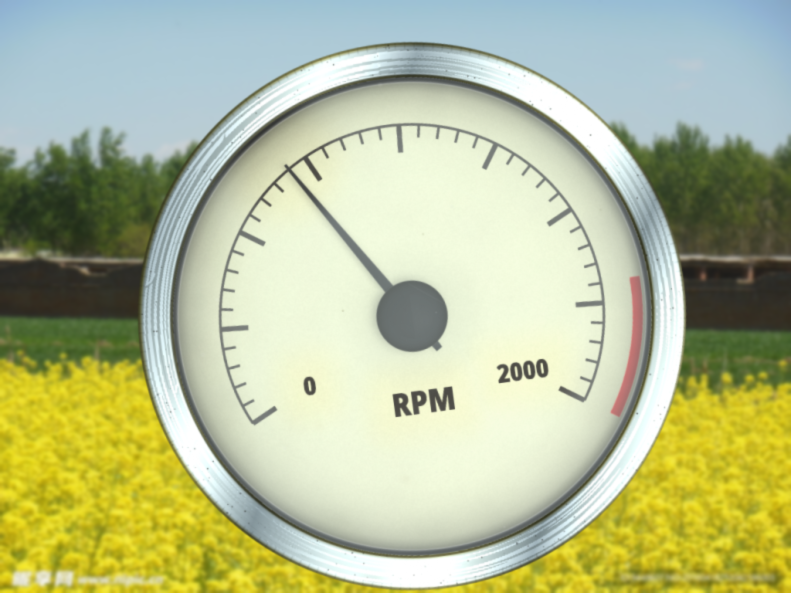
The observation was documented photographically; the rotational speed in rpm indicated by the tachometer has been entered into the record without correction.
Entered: 700 rpm
